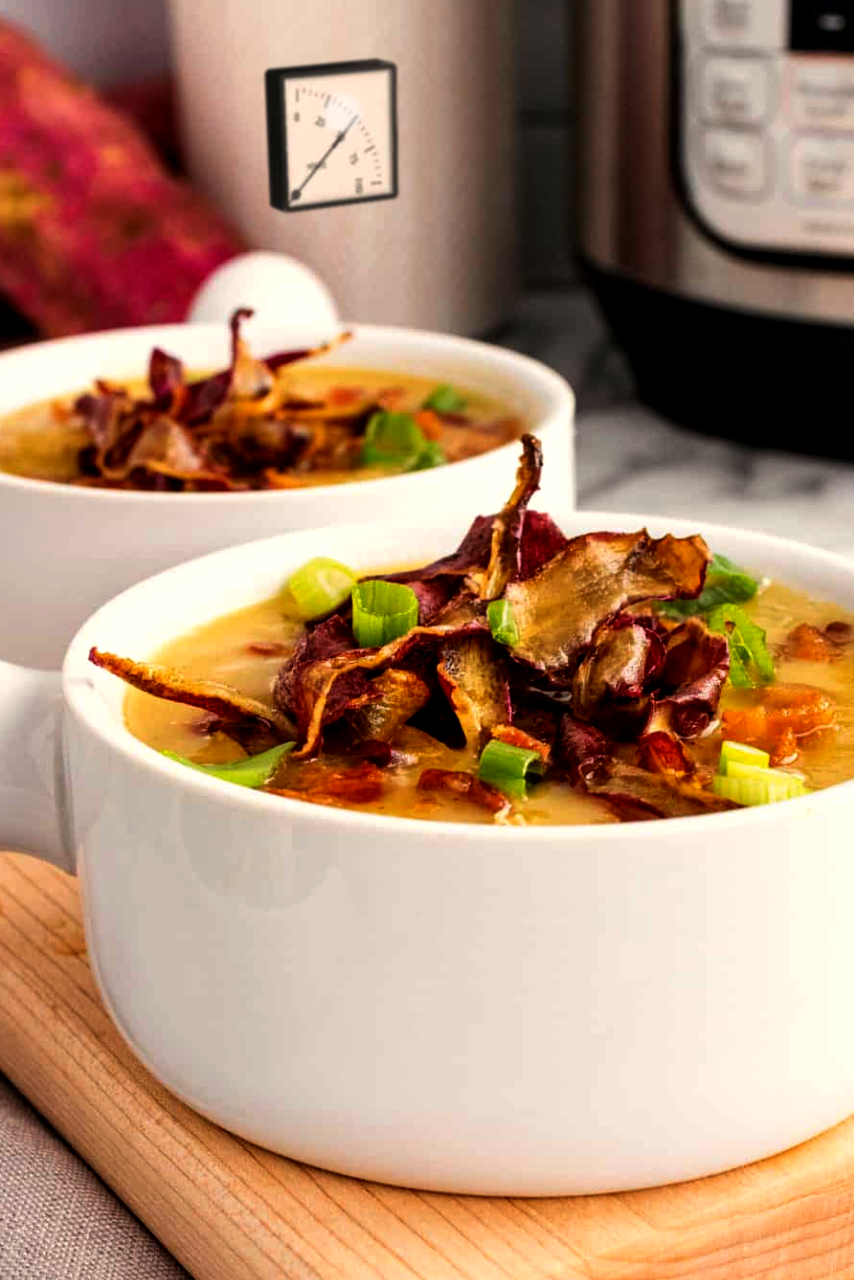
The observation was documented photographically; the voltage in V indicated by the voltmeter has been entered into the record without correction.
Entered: 50 V
